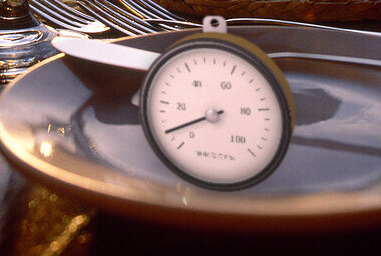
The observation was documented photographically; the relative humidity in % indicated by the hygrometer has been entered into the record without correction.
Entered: 8 %
